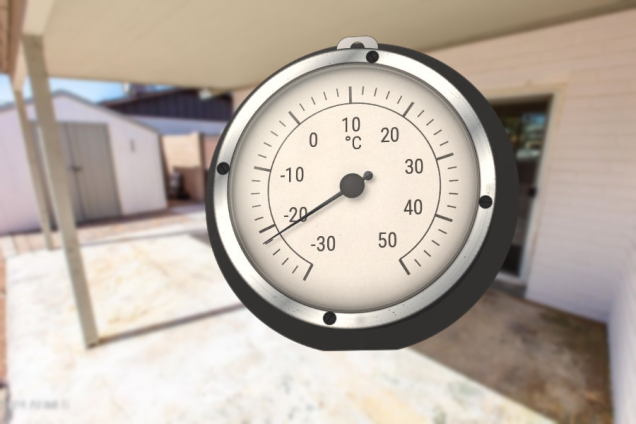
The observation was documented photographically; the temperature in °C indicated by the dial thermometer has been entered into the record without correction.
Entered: -22 °C
